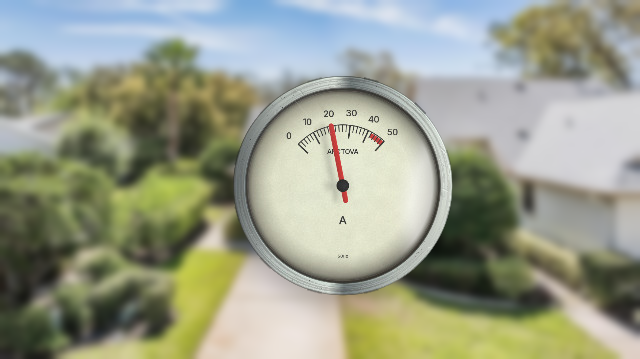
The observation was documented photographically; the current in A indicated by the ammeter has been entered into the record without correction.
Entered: 20 A
